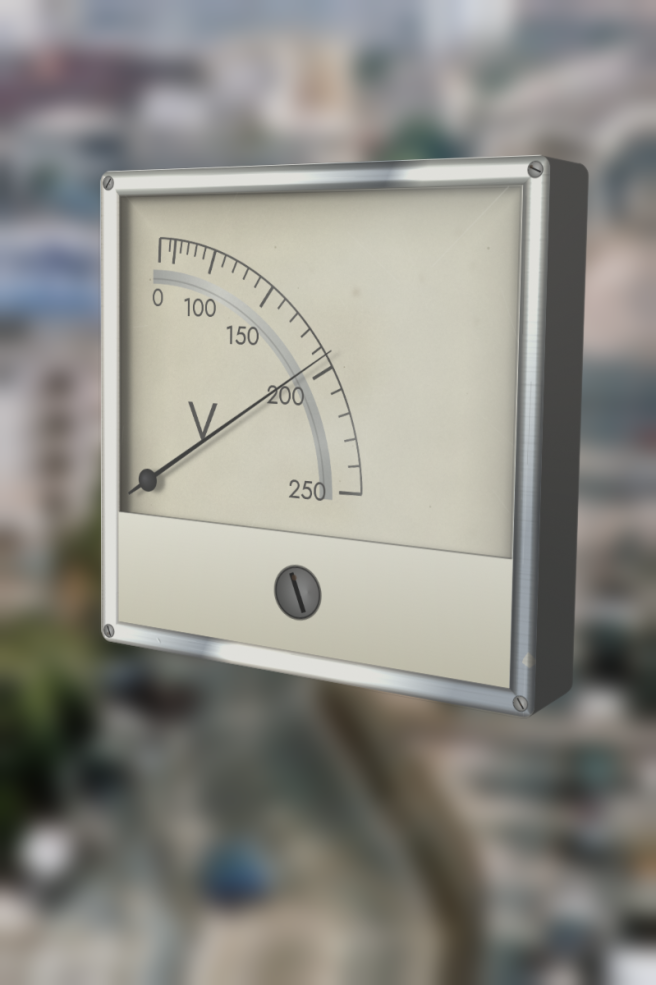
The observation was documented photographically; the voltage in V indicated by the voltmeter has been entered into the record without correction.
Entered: 195 V
